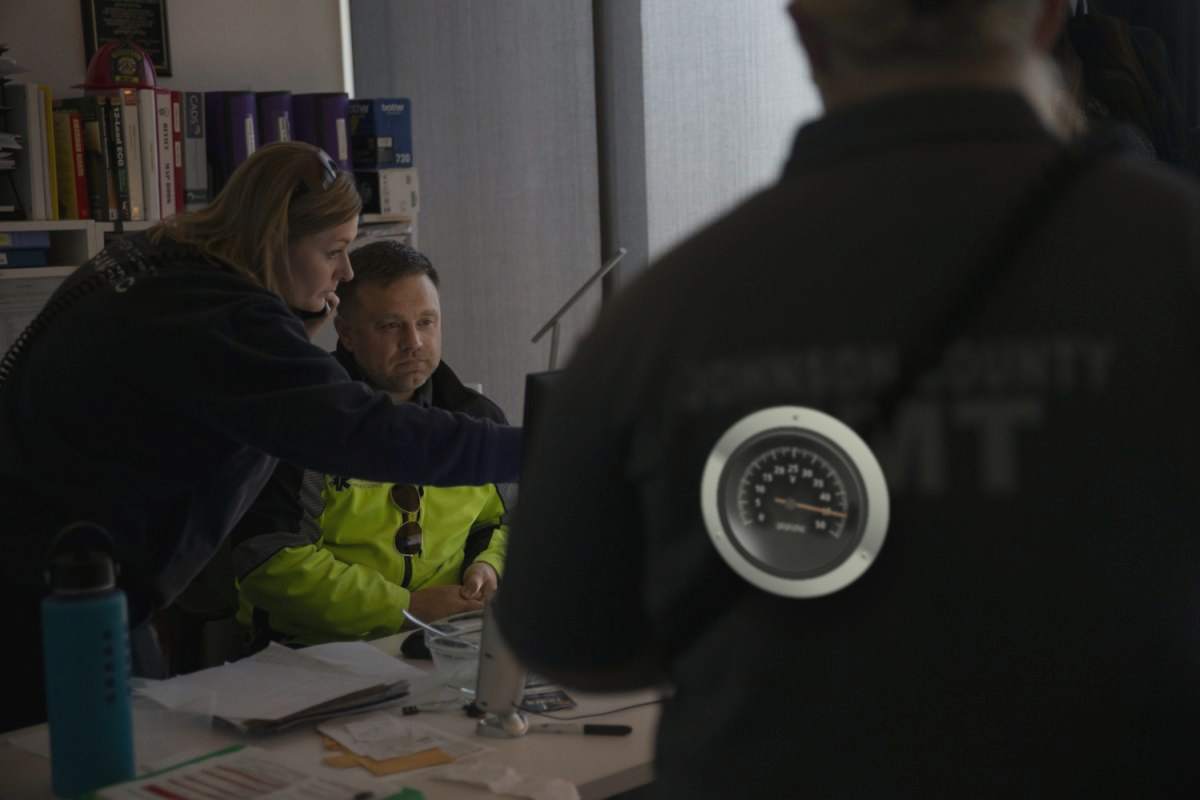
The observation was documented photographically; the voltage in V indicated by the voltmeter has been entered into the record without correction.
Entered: 45 V
